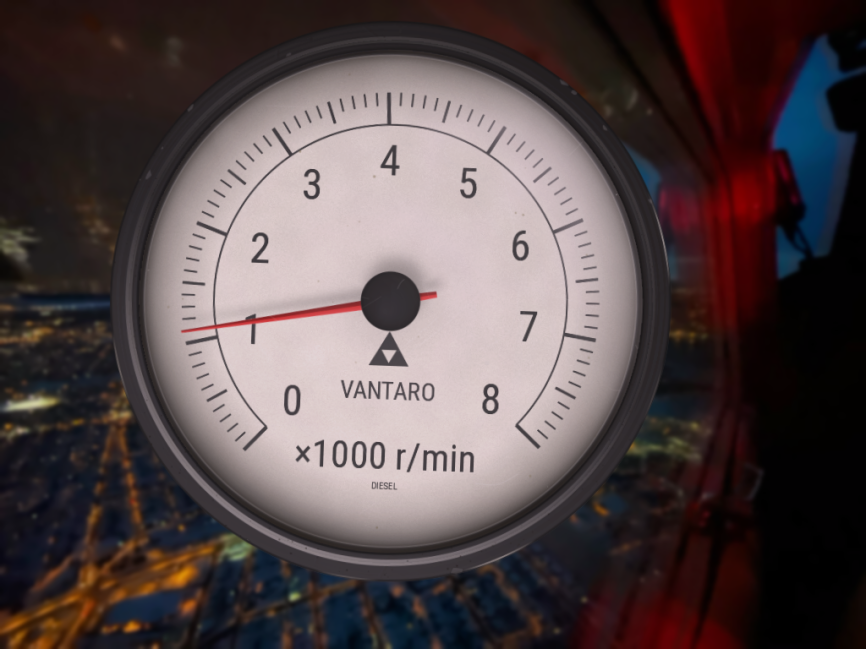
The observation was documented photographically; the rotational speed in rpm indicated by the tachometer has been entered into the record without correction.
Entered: 1100 rpm
